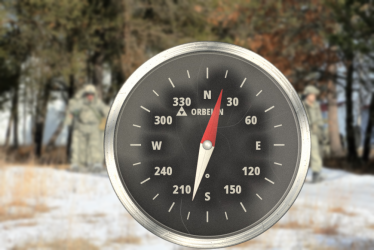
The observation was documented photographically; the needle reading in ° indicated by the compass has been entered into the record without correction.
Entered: 15 °
